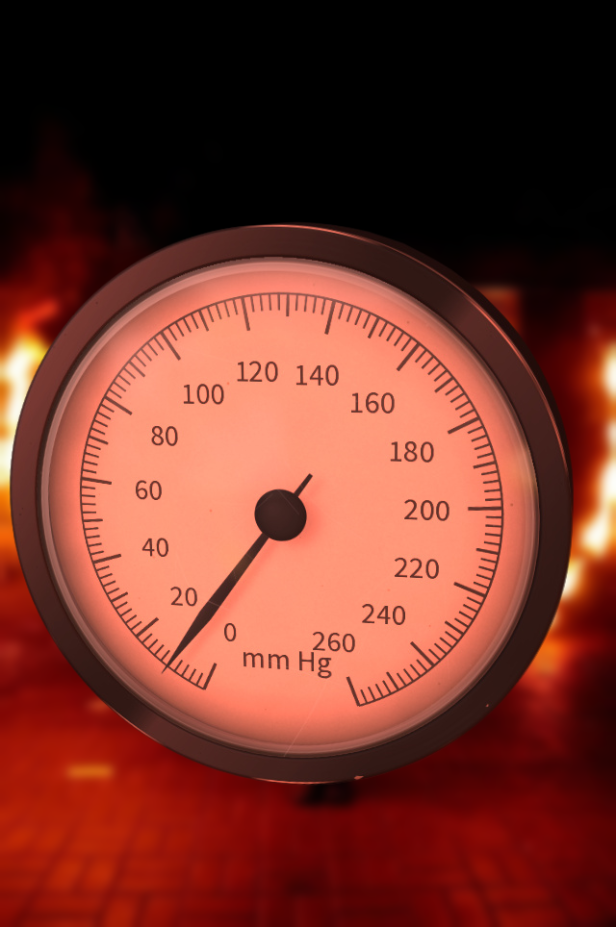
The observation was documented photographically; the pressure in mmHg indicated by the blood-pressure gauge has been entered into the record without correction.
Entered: 10 mmHg
